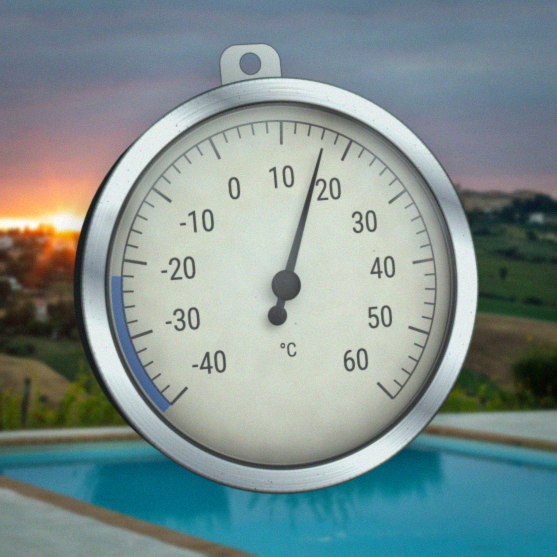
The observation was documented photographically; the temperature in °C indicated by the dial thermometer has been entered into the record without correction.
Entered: 16 °C
